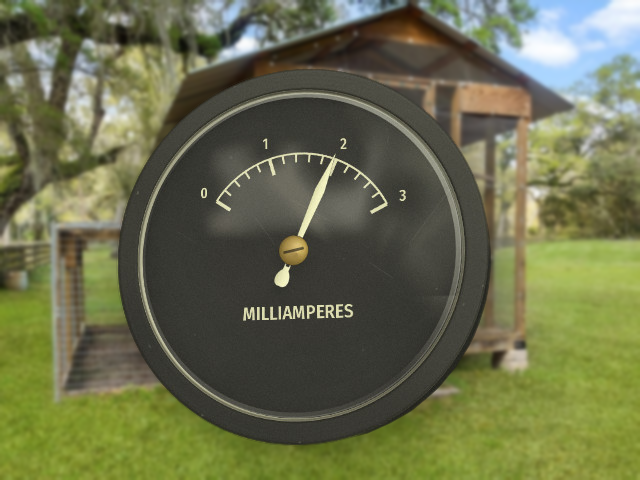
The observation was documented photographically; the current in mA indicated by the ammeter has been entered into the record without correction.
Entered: 2 mA
